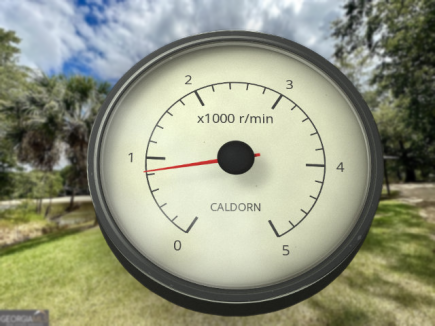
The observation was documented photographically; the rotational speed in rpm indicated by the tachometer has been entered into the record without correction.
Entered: 800 rpm
